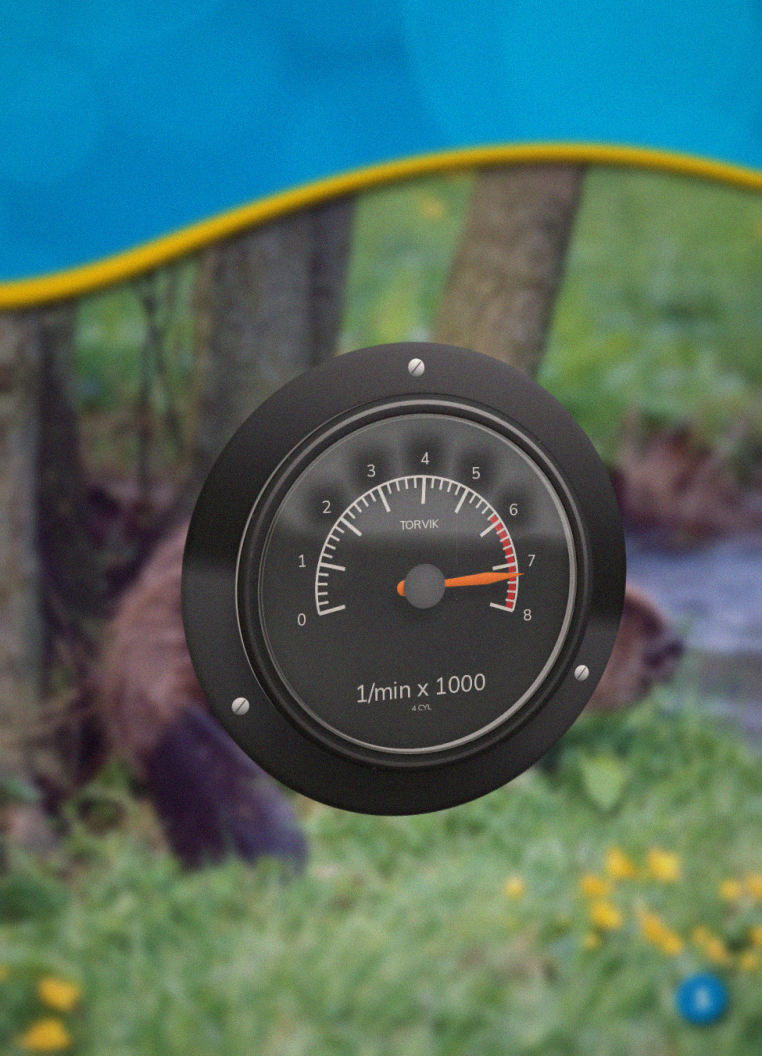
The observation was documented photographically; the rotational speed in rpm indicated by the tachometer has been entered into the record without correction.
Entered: 7200 rpm
